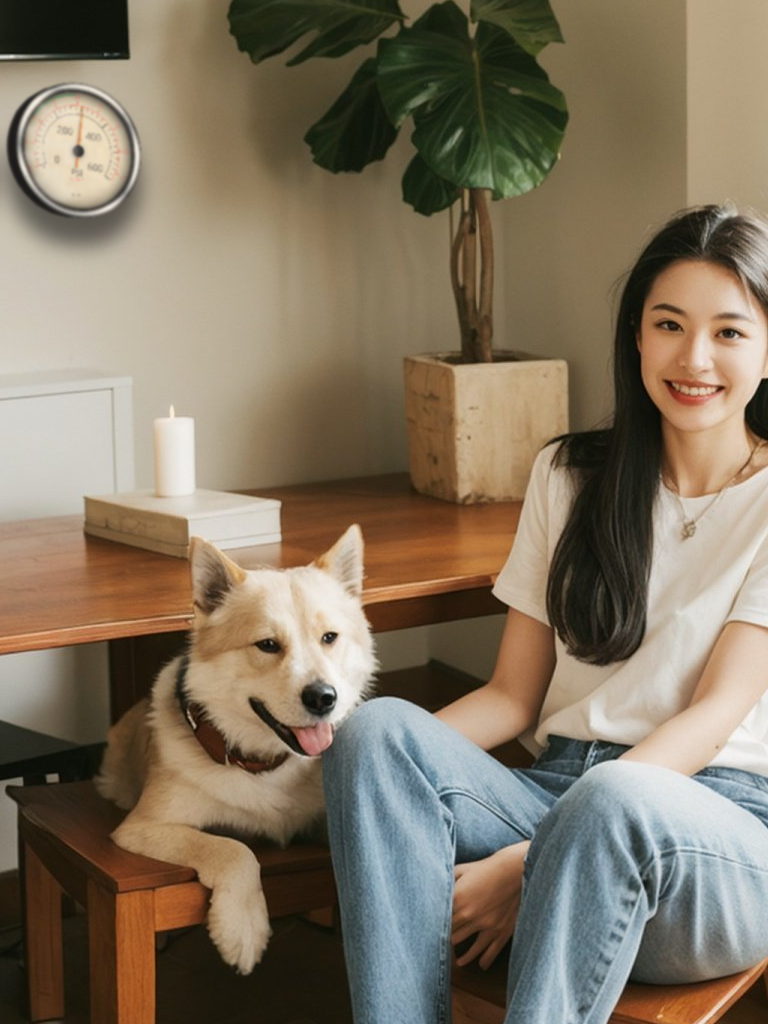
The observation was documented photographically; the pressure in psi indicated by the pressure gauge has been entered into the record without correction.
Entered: 300 psi
